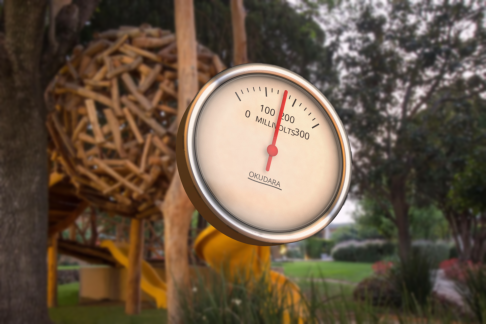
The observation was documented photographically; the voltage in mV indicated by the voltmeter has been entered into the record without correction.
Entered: 160 mV
